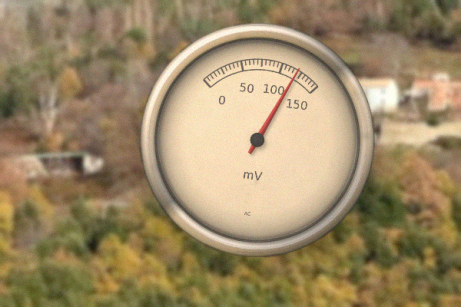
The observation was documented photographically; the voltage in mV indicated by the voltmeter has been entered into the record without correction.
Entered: 120 mV
